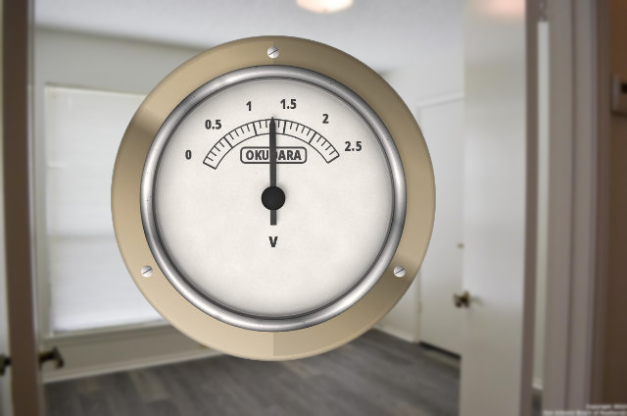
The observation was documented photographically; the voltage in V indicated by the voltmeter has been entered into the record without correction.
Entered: 1.3 V
